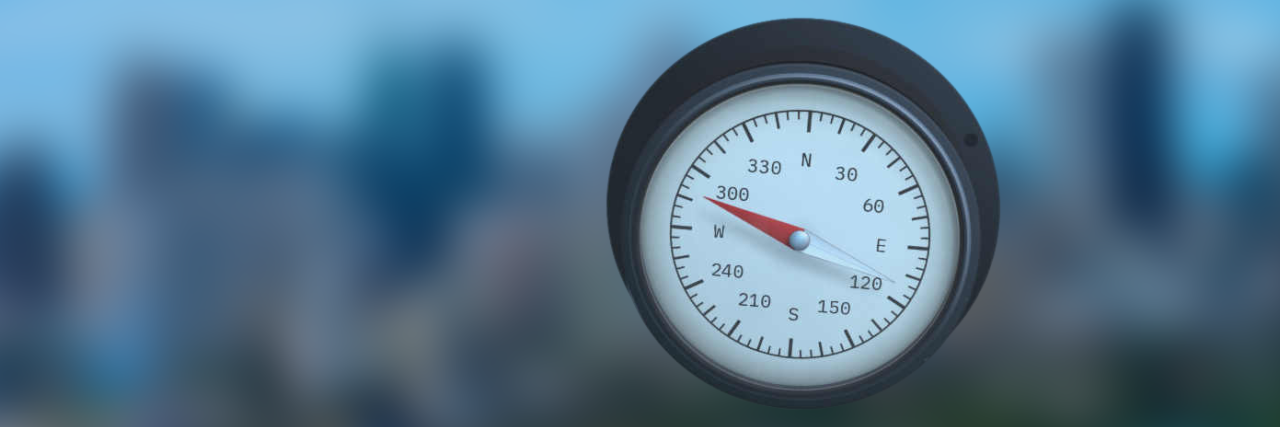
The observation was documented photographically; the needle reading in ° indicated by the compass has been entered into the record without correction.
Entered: 290 °
